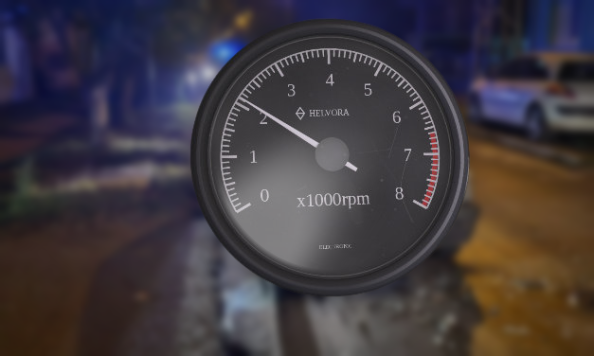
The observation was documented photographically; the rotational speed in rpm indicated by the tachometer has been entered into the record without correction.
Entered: 2100 rpm
